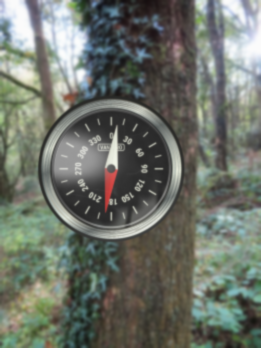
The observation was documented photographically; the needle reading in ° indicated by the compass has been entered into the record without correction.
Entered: 187.5 °
